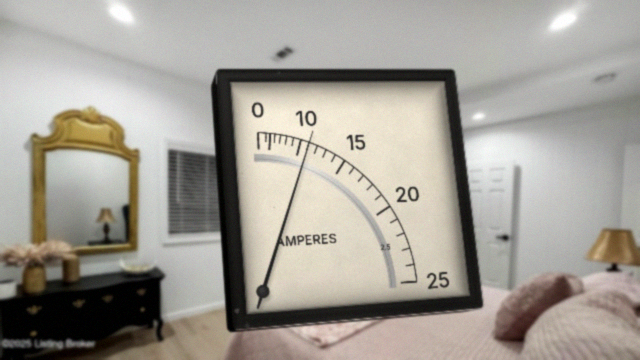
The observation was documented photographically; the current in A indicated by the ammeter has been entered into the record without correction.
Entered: 11 A
